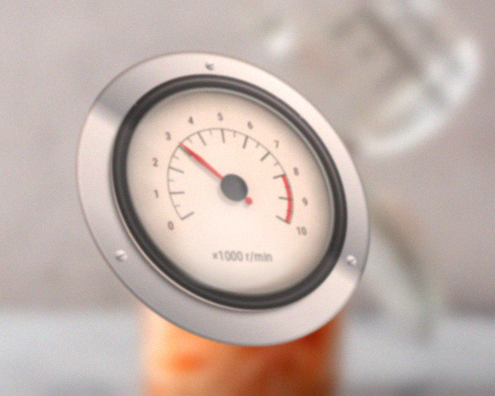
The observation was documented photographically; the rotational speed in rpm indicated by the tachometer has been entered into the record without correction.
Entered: 3000 rpm
